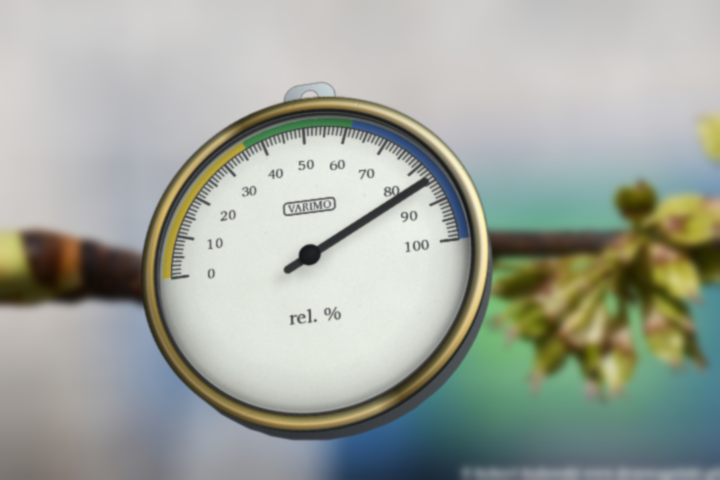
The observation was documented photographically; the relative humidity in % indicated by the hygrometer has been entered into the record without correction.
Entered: 85 %
